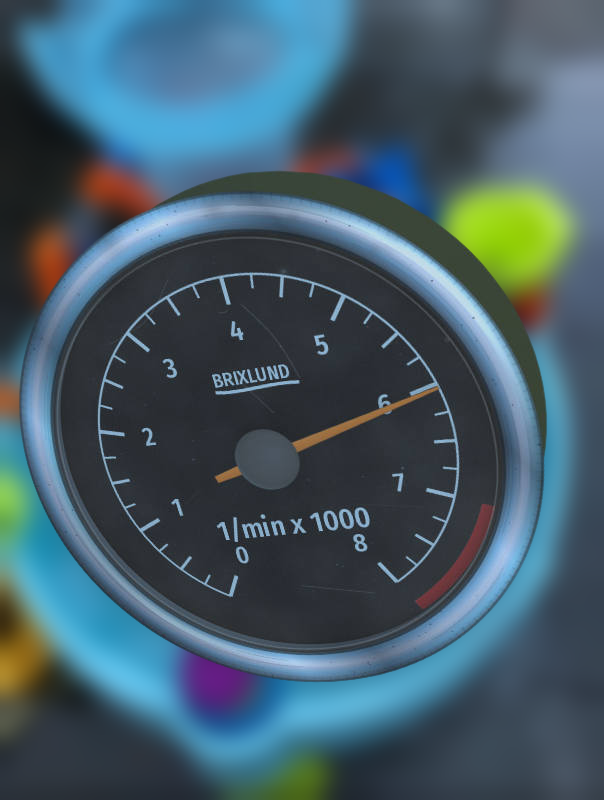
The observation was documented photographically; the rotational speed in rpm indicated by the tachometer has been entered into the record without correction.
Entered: 6000 rpm
